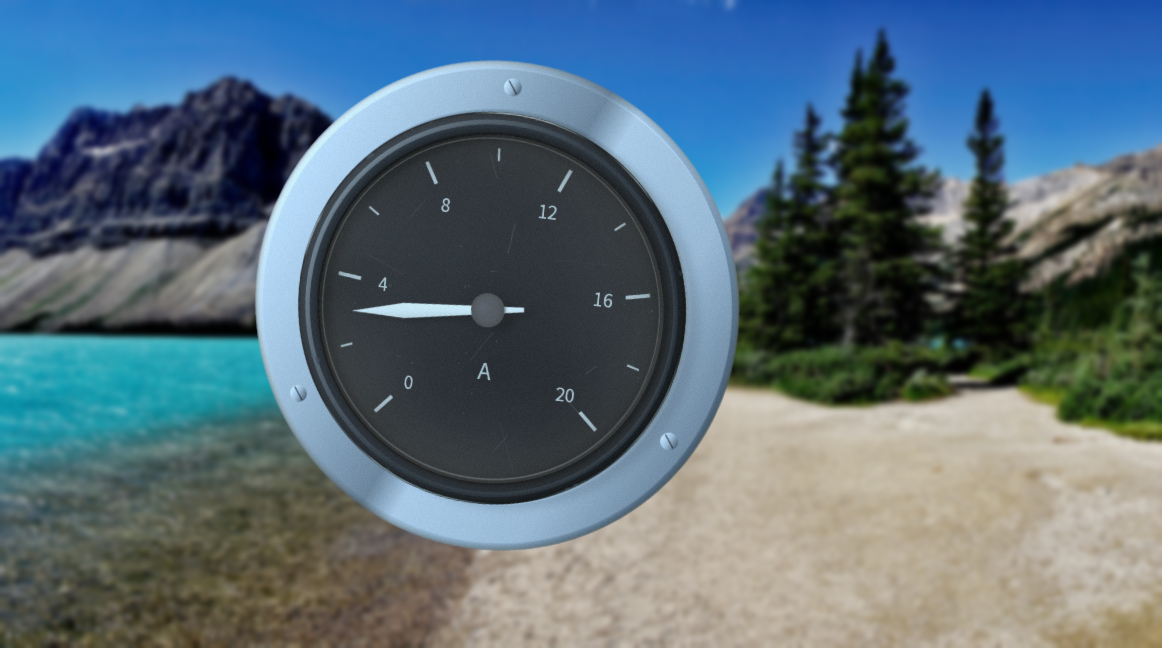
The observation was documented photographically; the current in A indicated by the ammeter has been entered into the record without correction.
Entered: 3 A
